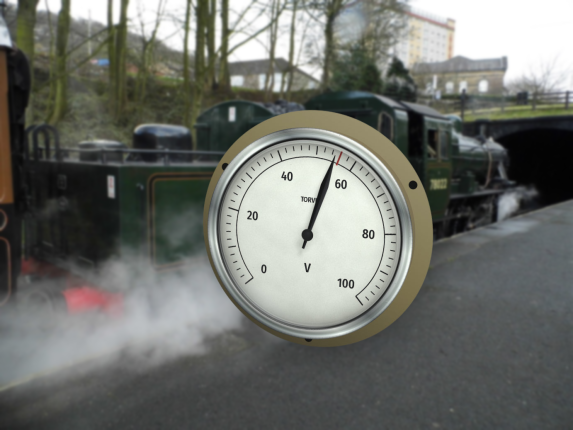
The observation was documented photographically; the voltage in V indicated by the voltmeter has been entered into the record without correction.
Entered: 55 V
